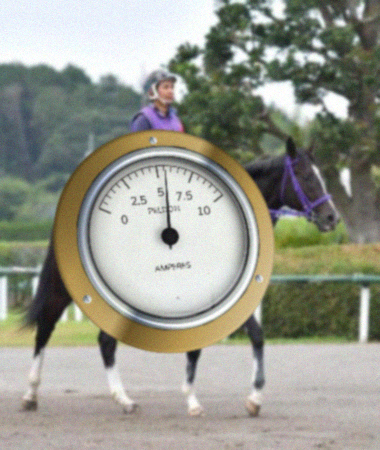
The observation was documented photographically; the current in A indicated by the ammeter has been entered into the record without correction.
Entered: 5.5 A
